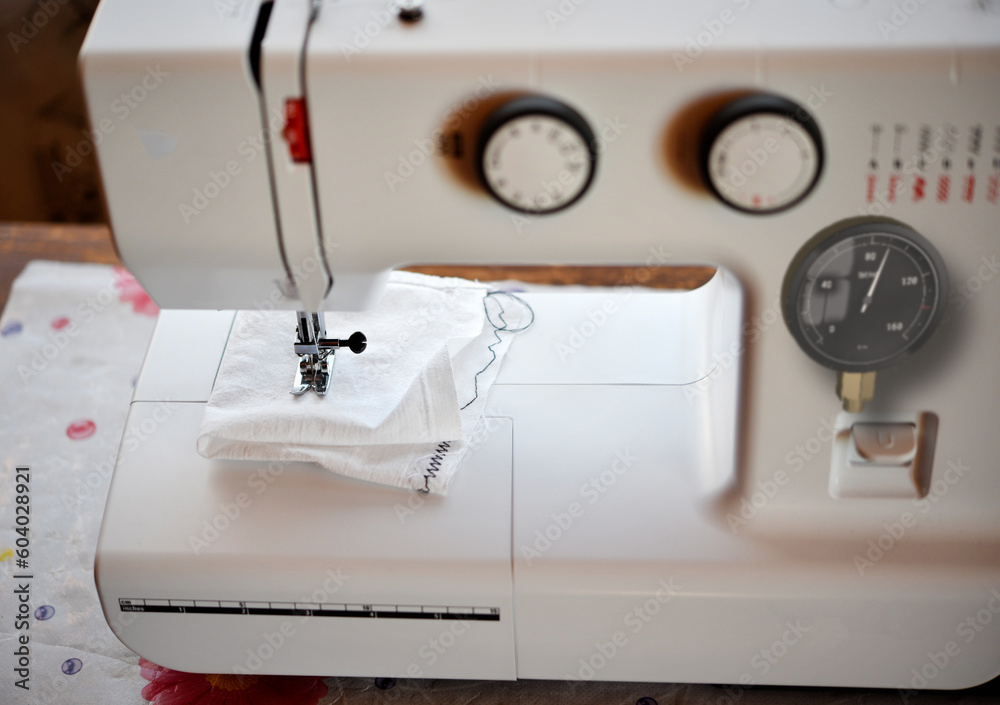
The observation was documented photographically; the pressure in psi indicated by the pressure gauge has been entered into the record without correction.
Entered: 90 psi
